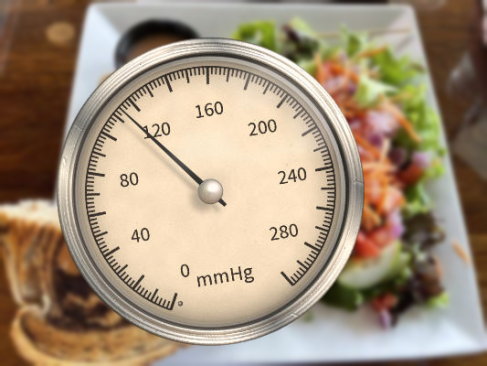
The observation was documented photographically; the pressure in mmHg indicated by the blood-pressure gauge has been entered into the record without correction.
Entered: 114 mmHg
